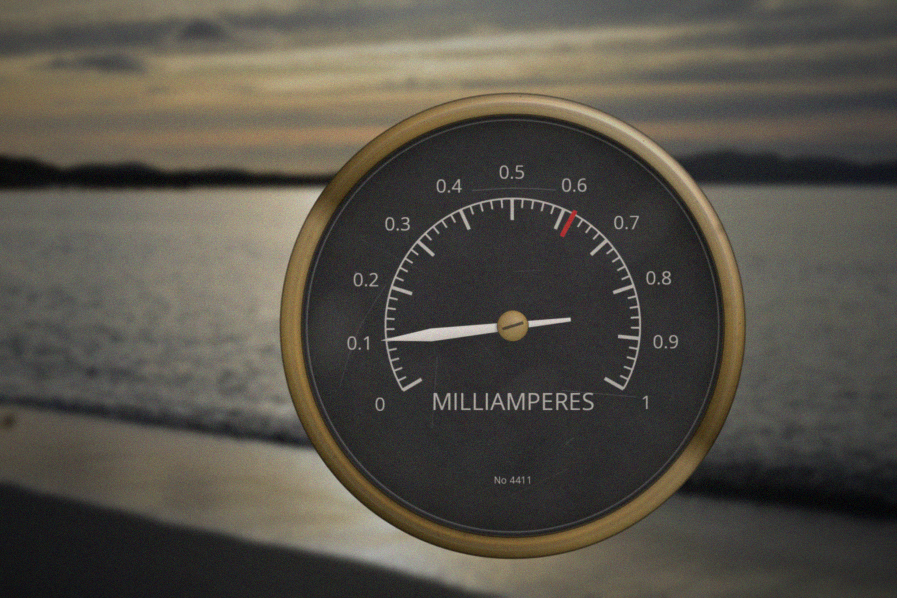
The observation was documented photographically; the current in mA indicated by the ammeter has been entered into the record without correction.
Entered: 0.1 mA
